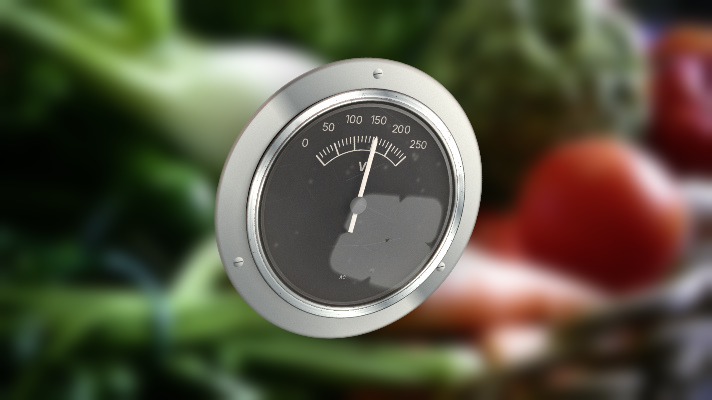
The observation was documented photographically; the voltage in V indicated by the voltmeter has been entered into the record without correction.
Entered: 150 V
